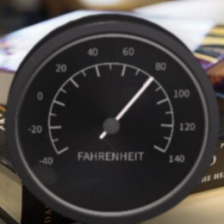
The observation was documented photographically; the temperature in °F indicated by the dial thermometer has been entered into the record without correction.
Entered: 80 °F
